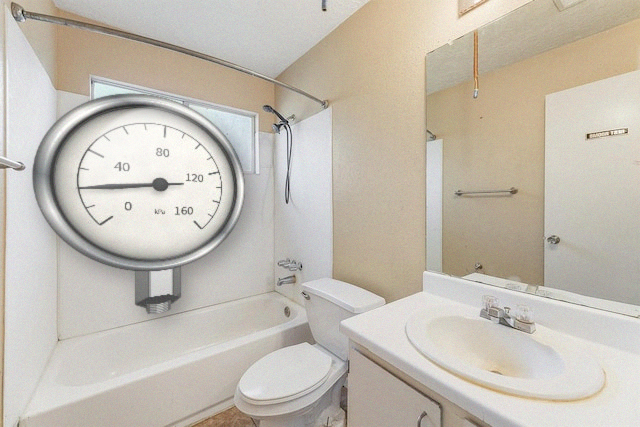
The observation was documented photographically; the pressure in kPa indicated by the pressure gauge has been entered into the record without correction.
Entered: 20 kPa
